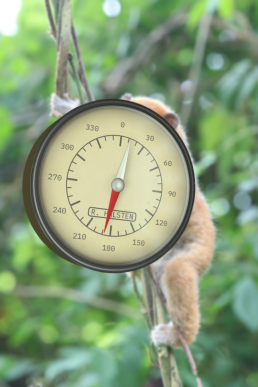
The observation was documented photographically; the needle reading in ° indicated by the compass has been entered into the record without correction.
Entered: 190 °
